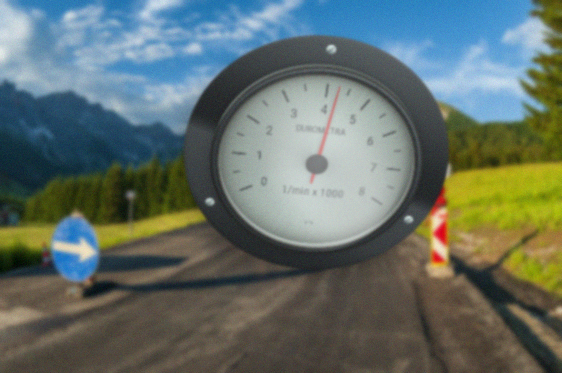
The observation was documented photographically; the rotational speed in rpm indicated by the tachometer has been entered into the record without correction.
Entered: 4250 rpm
